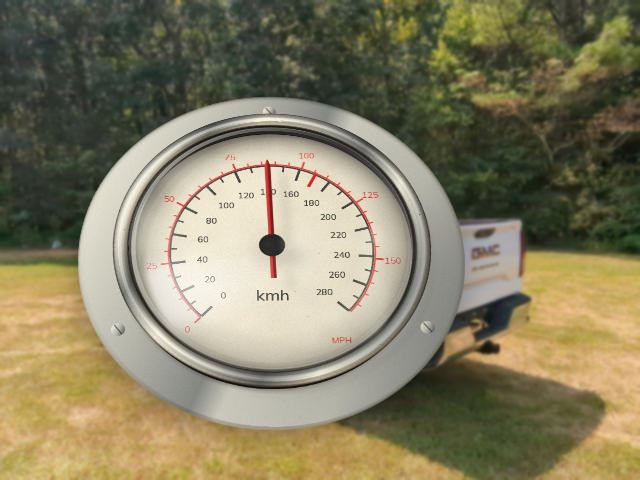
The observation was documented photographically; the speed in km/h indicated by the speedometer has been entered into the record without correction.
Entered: 140 km/h
